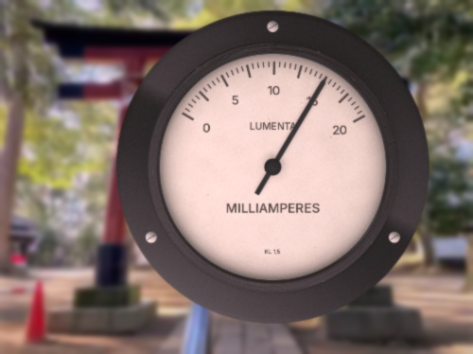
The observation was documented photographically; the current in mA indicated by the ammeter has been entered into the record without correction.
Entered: 15 mA
